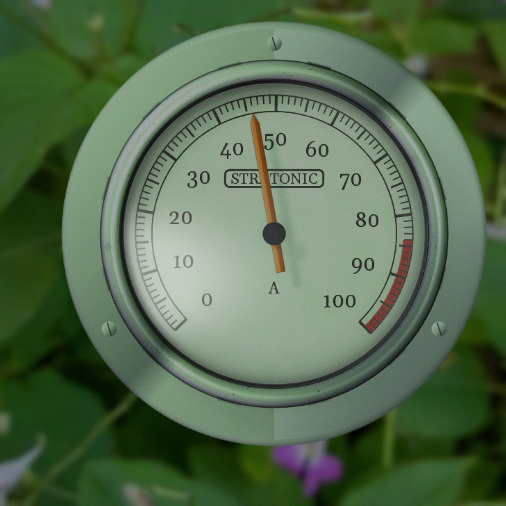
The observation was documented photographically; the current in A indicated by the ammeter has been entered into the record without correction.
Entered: 46 A
